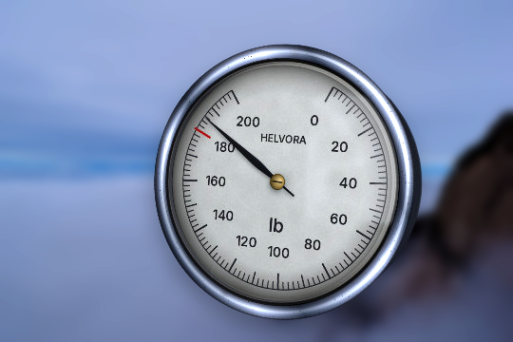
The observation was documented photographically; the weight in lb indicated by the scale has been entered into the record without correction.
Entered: 186 lb
